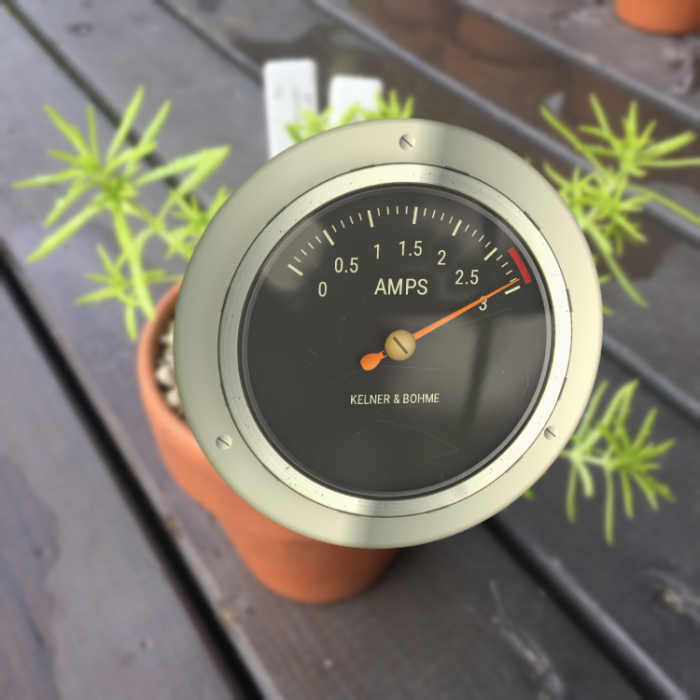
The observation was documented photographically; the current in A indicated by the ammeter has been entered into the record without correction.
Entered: 2.9 A
